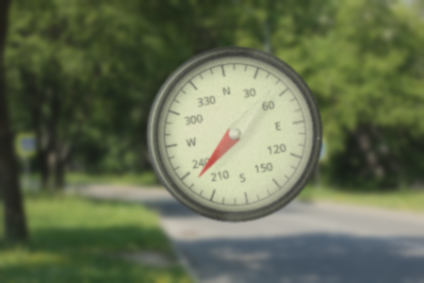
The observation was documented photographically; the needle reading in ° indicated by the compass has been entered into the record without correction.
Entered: 230 °
